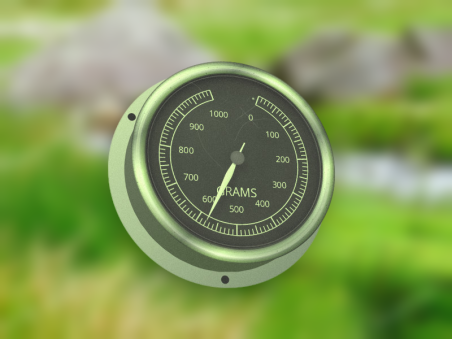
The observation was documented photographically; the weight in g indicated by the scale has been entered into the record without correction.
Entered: 580 g
